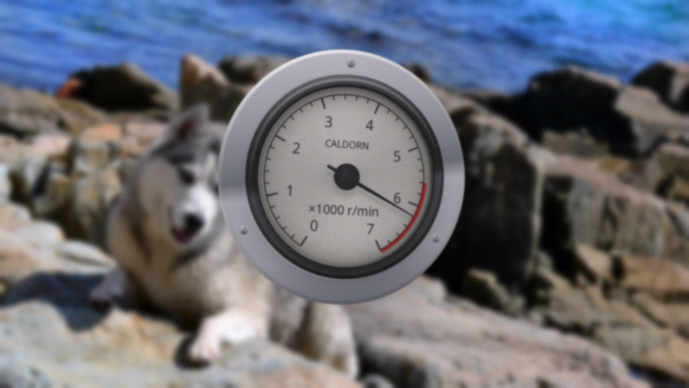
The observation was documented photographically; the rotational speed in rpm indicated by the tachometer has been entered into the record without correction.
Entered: 6200 rpm
